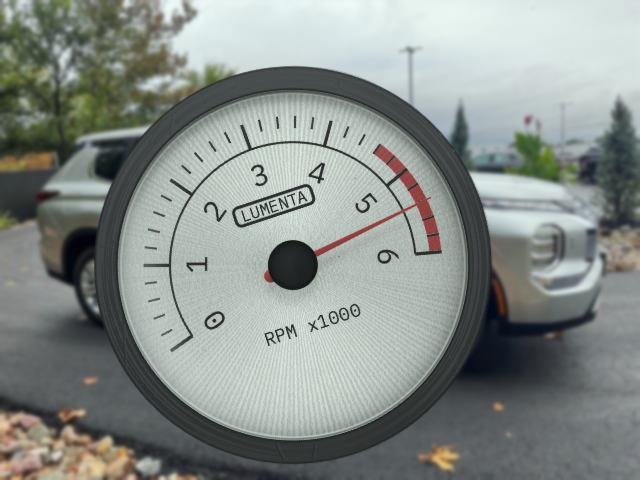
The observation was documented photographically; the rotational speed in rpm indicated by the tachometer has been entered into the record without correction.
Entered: 5400 rpm
